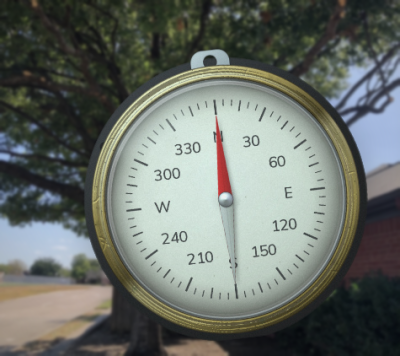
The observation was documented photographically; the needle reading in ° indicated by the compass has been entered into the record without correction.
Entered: 0 °
